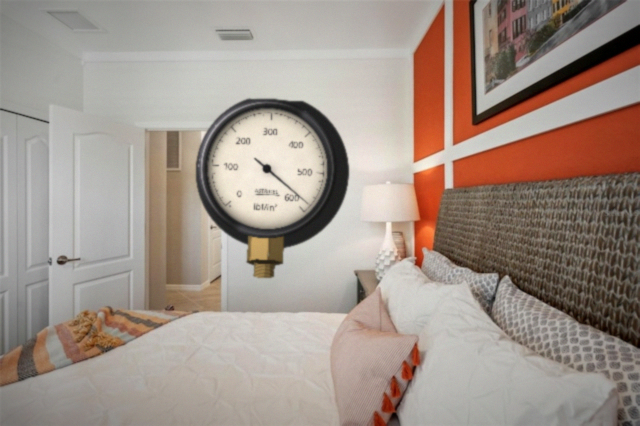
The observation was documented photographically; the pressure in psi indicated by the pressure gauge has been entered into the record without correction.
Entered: 580 psi
